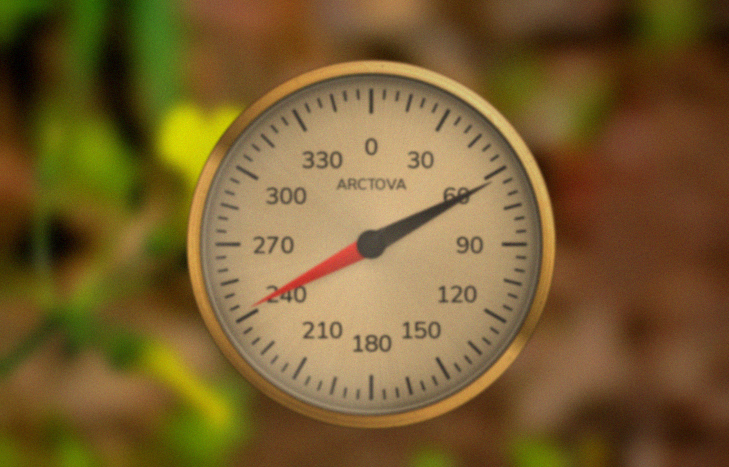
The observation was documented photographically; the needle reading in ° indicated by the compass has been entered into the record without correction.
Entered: 242.5 °
